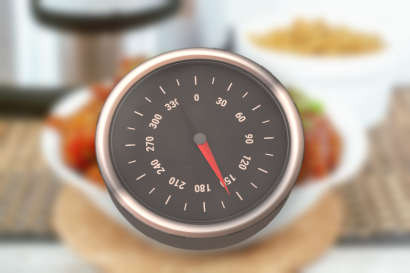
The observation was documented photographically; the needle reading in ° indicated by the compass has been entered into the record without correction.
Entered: 157.5 °
